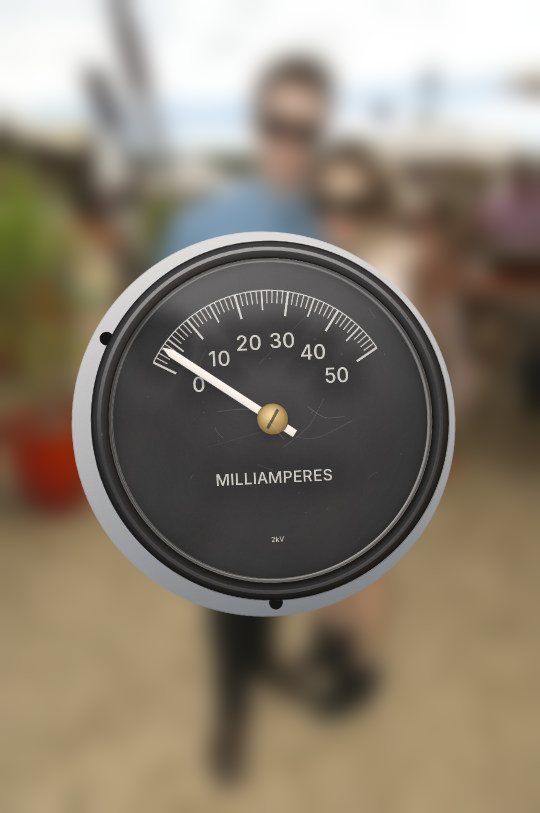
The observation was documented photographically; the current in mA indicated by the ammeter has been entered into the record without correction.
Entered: 3 mA
